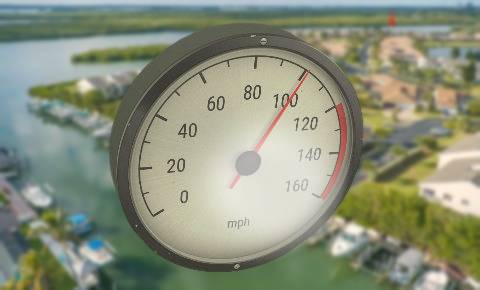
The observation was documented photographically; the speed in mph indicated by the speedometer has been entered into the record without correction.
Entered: 100 mph
